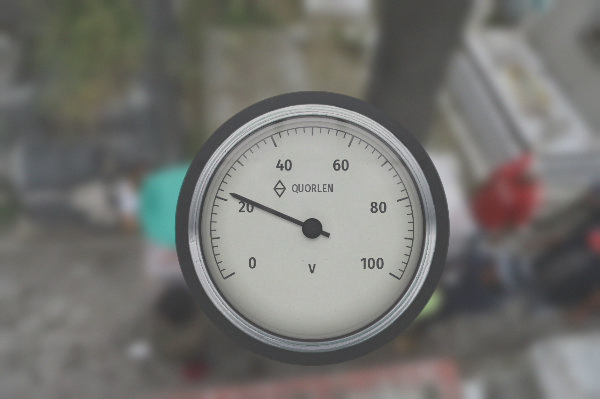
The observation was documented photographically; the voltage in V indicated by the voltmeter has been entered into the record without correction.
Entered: 22 V
